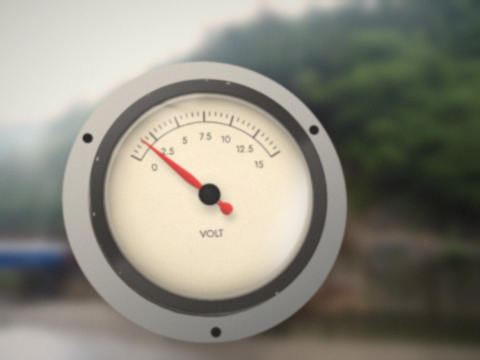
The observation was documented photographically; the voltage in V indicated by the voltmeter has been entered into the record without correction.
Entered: 1.5 V
